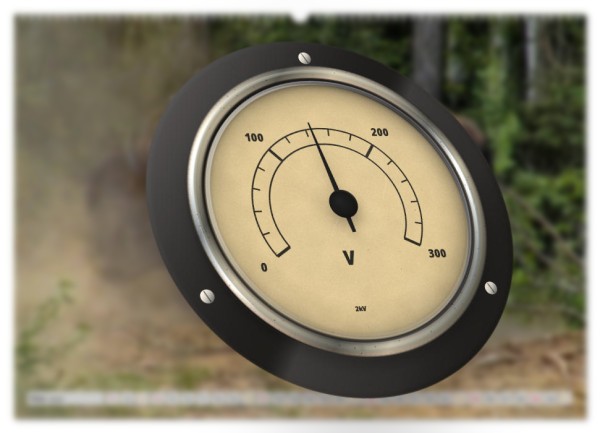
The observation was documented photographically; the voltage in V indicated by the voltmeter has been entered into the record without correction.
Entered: 140 V
